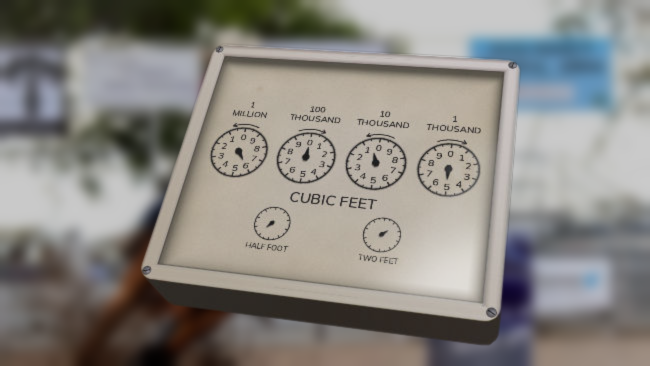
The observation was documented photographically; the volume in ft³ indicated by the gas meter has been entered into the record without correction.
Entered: 600500 ft³
